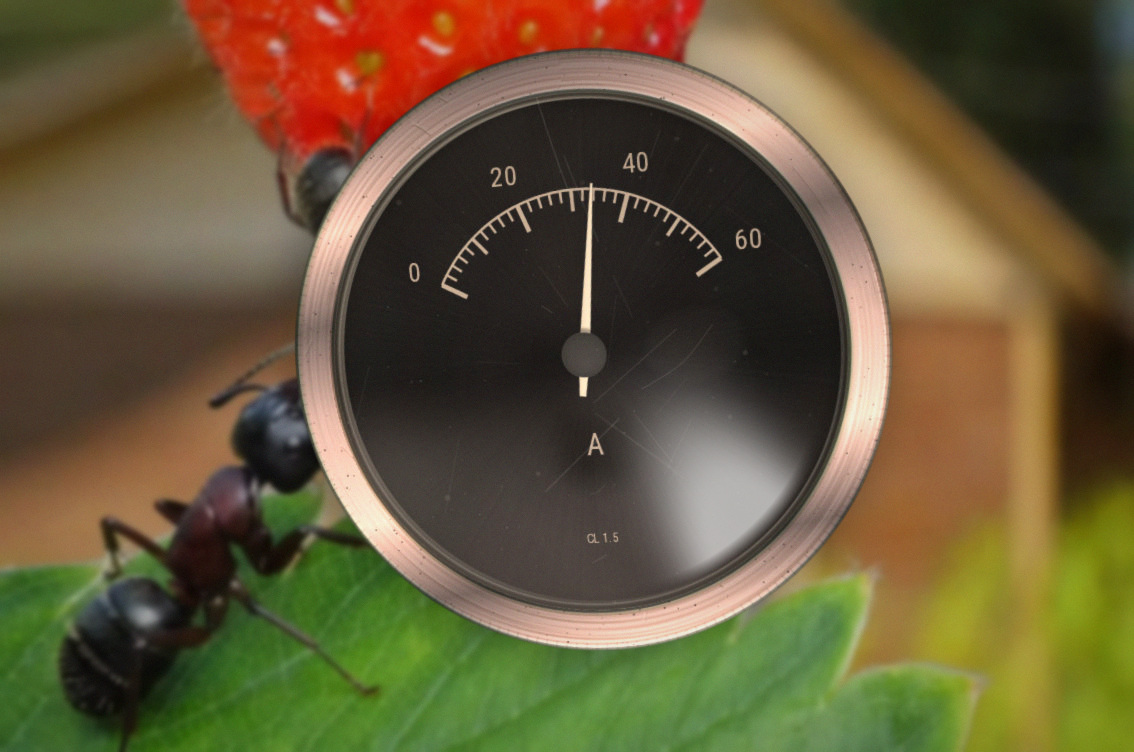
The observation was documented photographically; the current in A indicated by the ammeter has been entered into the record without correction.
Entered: 34 A
